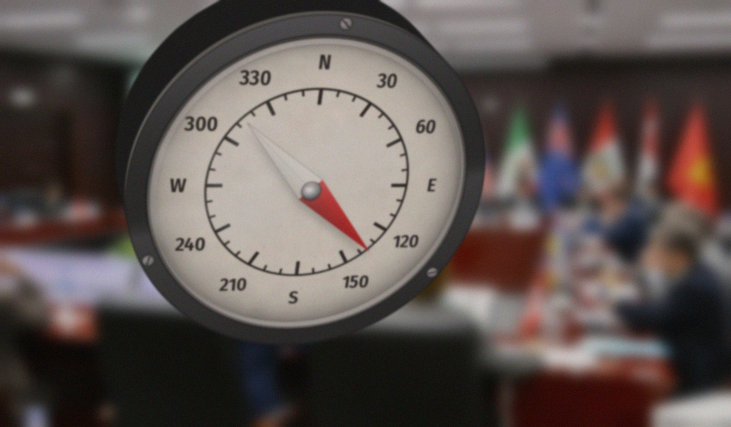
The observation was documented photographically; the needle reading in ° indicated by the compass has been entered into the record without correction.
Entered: 135 °
